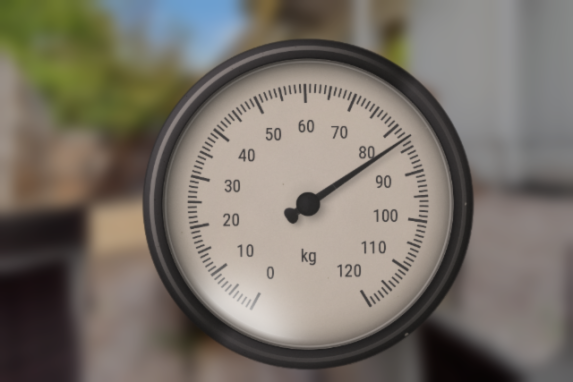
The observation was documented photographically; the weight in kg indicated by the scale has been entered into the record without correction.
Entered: 83 kg
